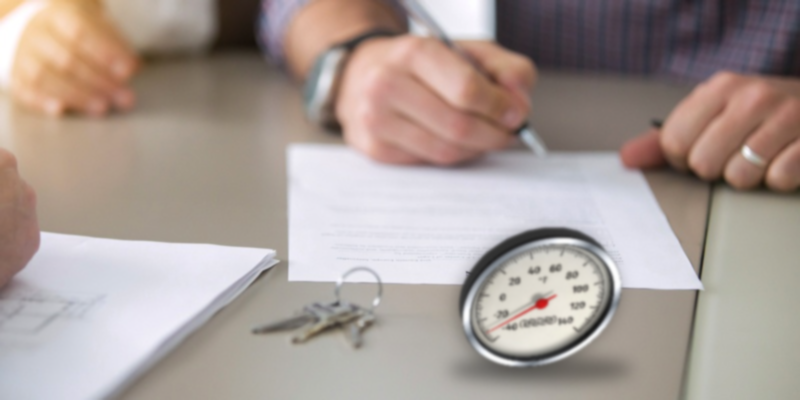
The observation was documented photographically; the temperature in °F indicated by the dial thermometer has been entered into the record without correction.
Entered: -30 °F
